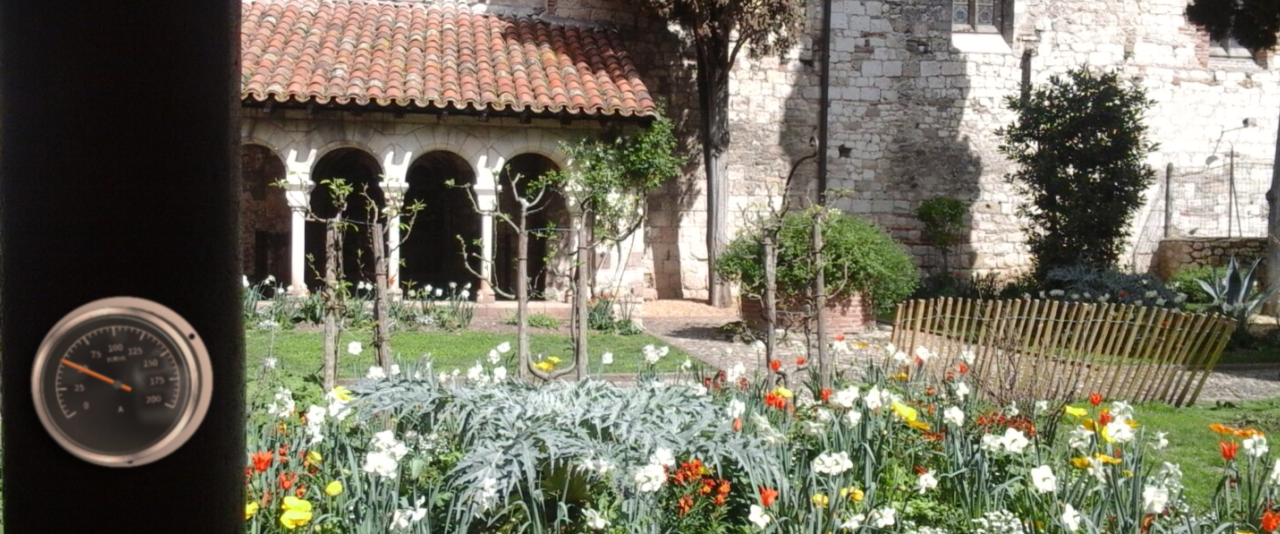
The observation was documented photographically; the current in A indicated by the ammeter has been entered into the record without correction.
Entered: 50 A
